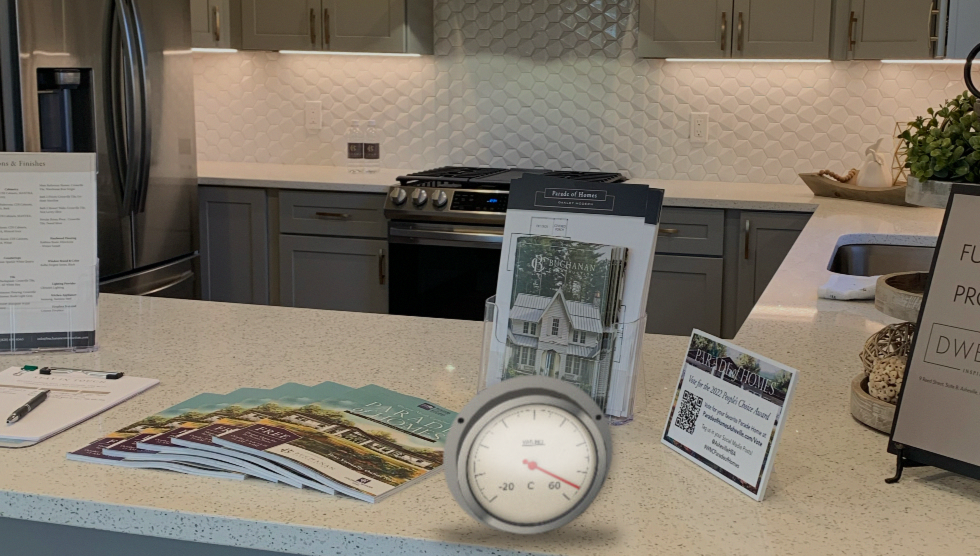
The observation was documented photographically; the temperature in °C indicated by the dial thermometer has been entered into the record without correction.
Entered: 55 °C
